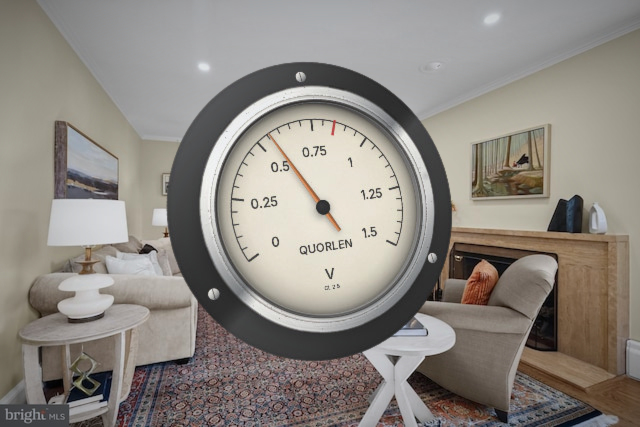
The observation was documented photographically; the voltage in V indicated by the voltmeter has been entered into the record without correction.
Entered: 0.55 V
